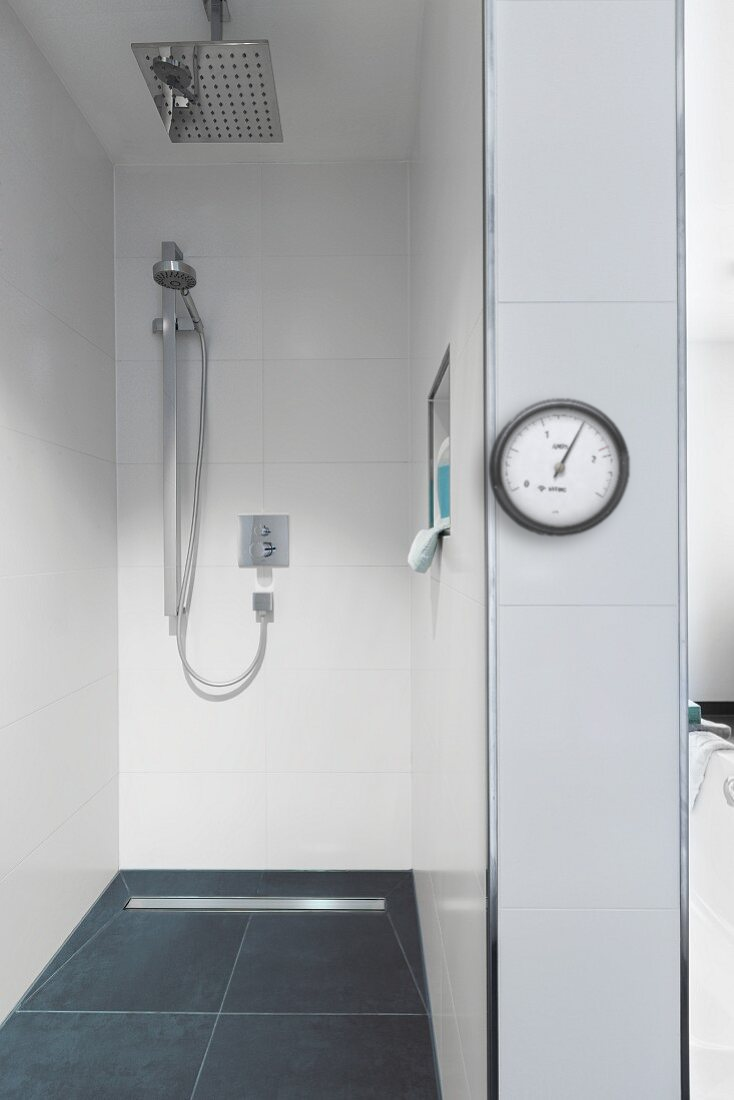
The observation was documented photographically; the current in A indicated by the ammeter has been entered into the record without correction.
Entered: 1.5 A
